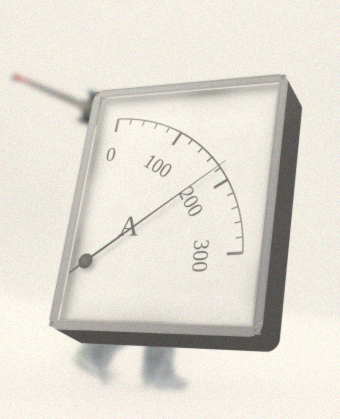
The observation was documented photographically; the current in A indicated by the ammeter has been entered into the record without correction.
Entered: 180 A
